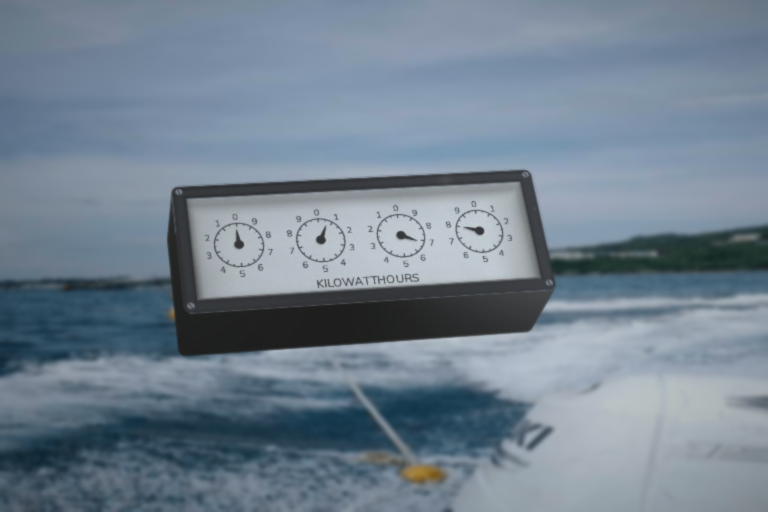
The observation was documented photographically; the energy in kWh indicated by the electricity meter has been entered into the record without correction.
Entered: 68 kWh
